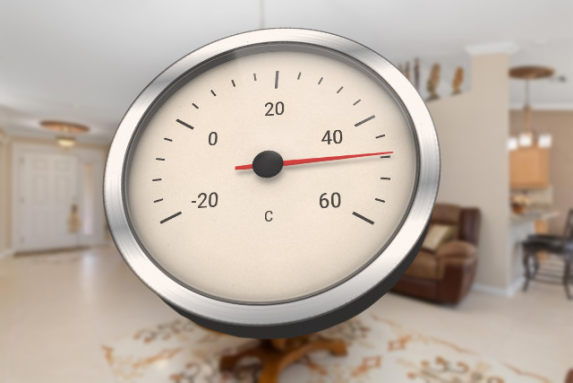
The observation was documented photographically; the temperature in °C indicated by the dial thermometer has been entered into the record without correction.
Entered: 48 °C
